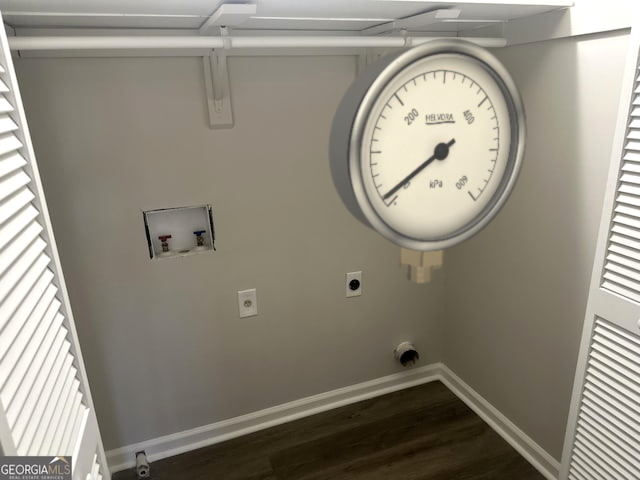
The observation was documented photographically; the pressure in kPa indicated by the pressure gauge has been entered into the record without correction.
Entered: 20 kPa
